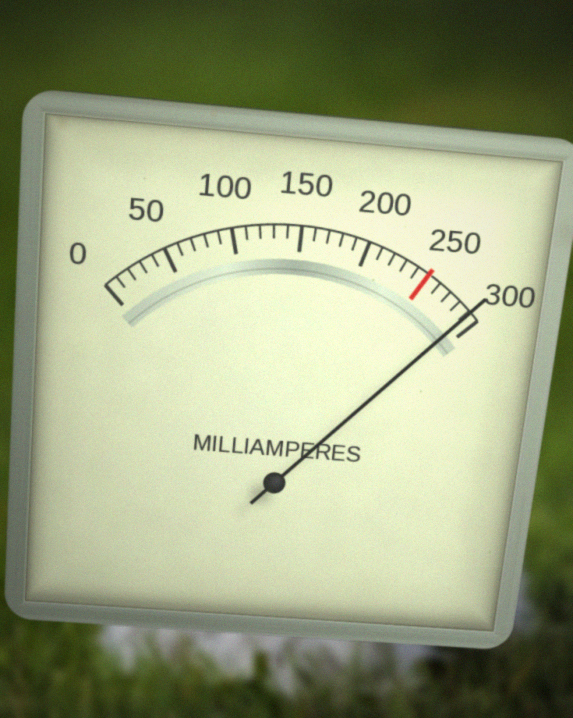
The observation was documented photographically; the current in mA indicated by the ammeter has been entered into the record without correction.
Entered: 290 mA
